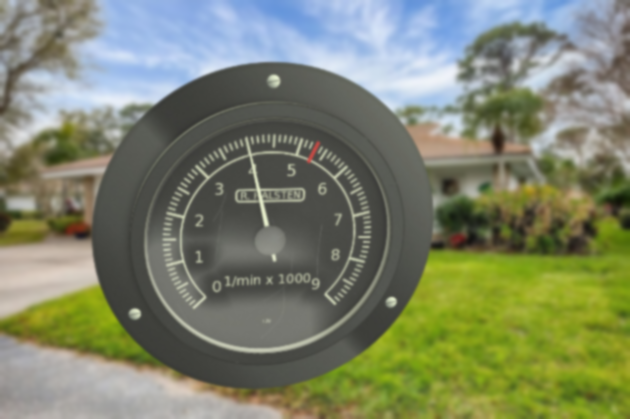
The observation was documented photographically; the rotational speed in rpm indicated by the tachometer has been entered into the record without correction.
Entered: 4000 rpm
